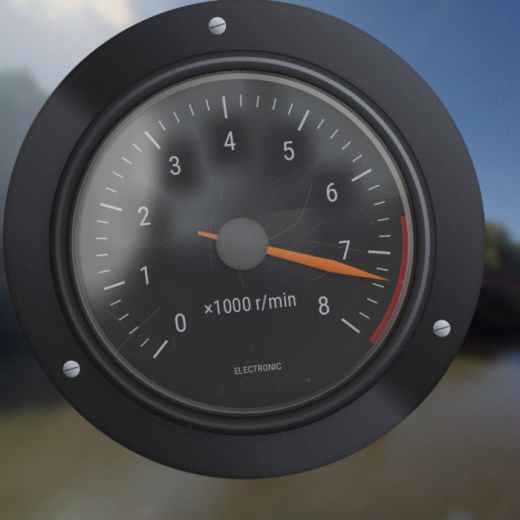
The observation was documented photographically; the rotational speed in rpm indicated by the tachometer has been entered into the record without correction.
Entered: 7300 rpm
